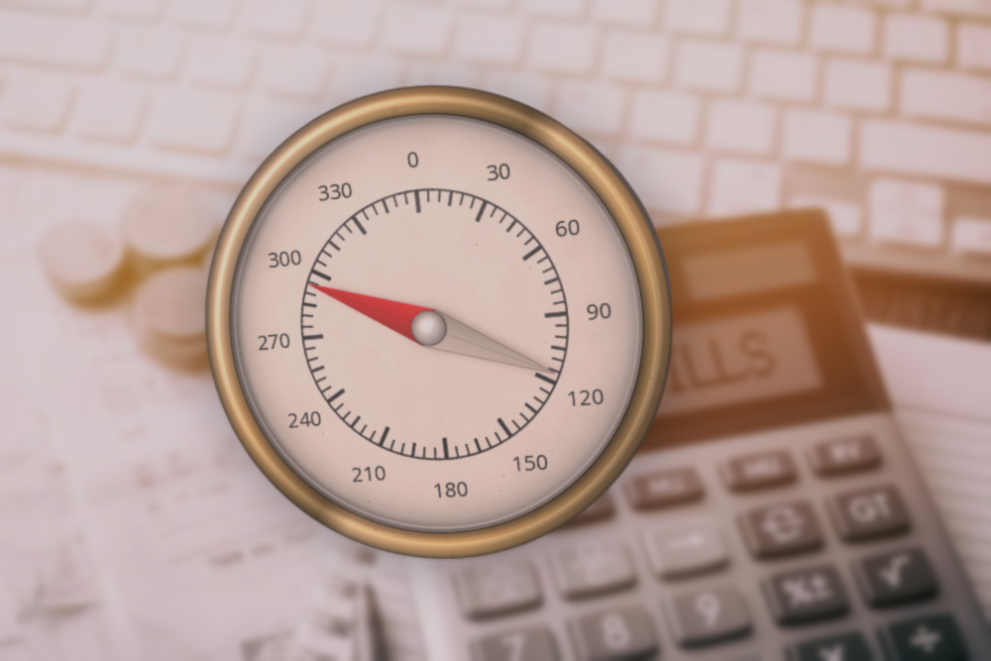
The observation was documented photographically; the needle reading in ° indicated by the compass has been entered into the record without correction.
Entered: 295 °
